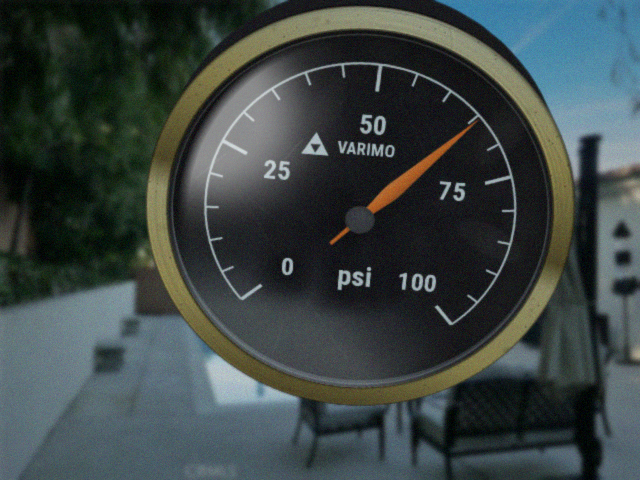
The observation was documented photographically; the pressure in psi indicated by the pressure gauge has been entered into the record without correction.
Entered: 65 psi
